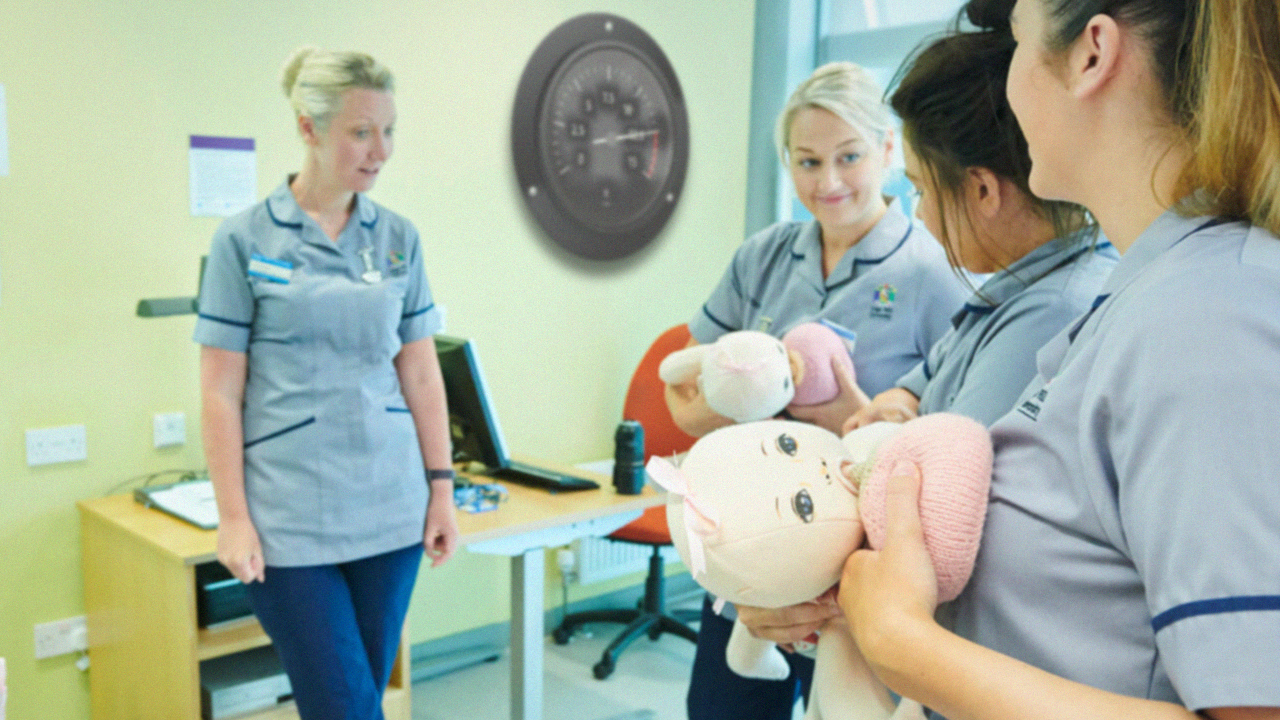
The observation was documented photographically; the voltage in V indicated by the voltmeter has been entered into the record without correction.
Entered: 12.5 V
